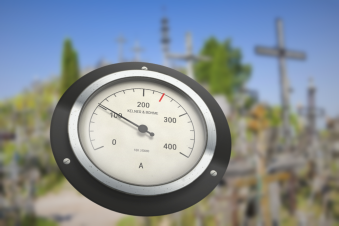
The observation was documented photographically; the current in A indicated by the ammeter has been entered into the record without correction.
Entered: 100 A
